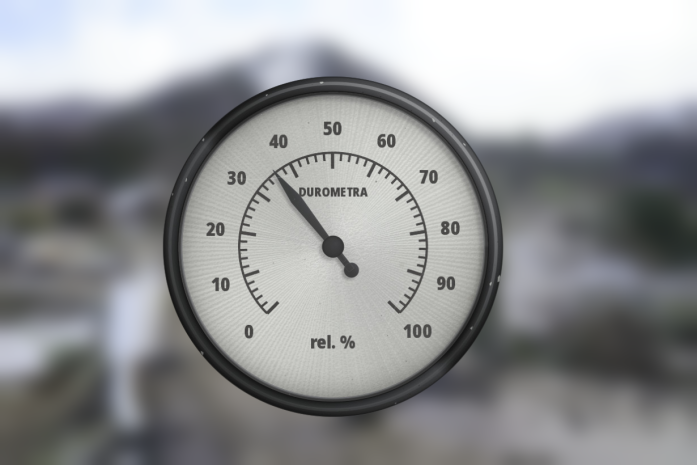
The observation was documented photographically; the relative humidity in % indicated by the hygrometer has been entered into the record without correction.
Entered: 36 %
